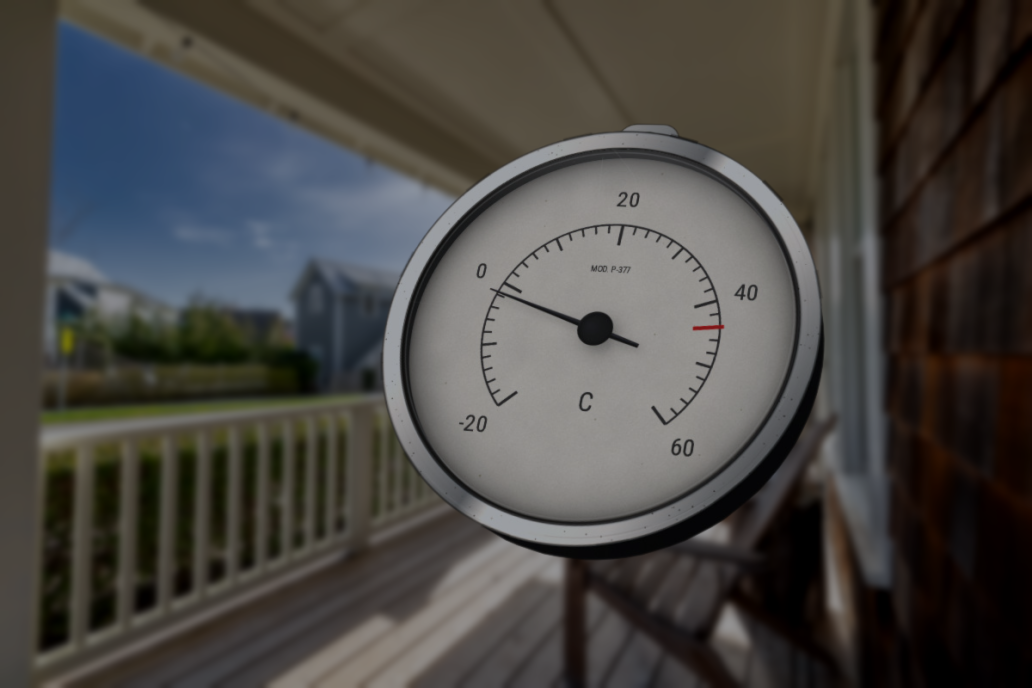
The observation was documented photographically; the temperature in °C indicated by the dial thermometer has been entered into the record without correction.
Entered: -2 °C
